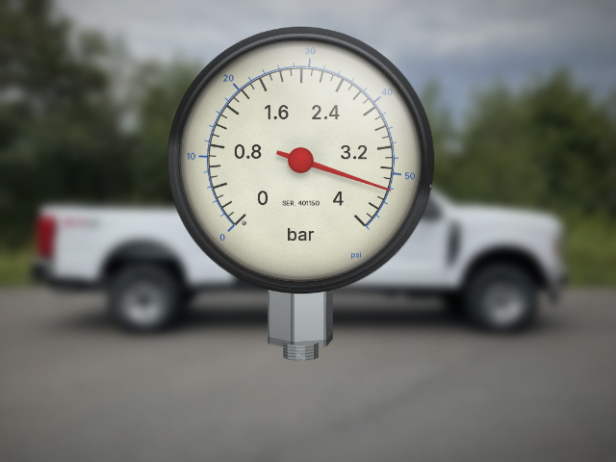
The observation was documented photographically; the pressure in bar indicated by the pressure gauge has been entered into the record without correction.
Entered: 3.6 bar
